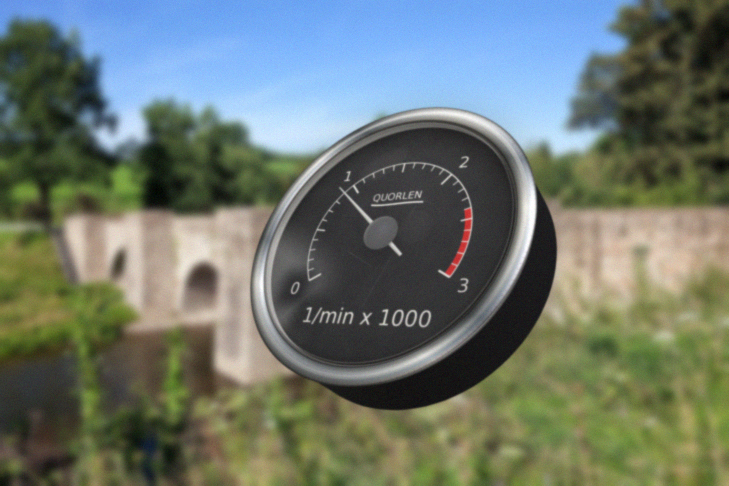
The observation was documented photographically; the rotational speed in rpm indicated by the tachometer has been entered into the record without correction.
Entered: 900 rpm
